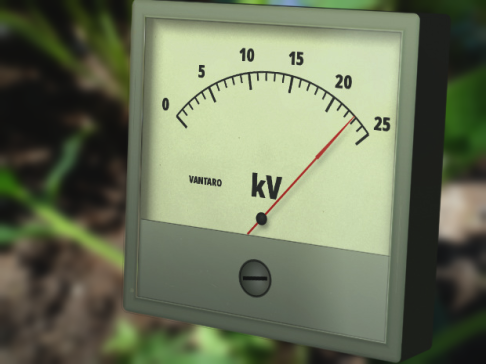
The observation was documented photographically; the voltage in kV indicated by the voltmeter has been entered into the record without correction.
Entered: 23 kV
